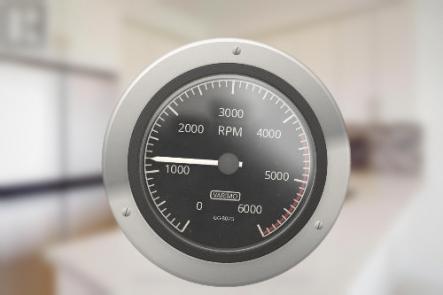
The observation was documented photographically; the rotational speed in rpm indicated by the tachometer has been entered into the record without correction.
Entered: 1200 rpm
